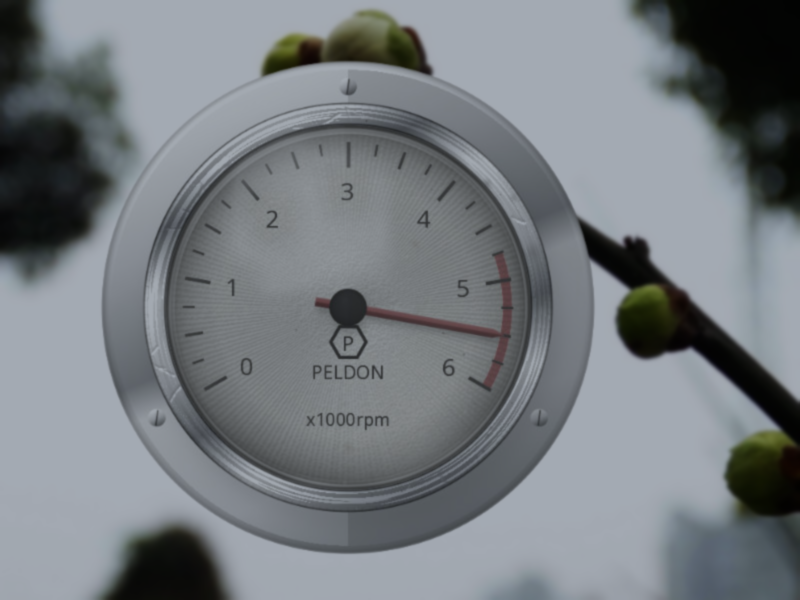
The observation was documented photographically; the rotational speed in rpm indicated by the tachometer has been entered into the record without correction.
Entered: 5500 rpm
